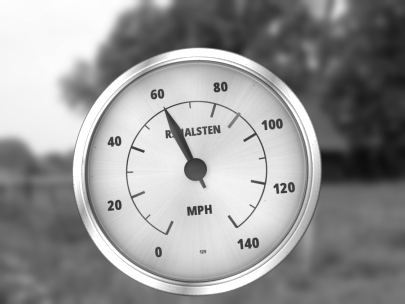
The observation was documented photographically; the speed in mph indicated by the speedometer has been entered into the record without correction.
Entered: 60 mph
